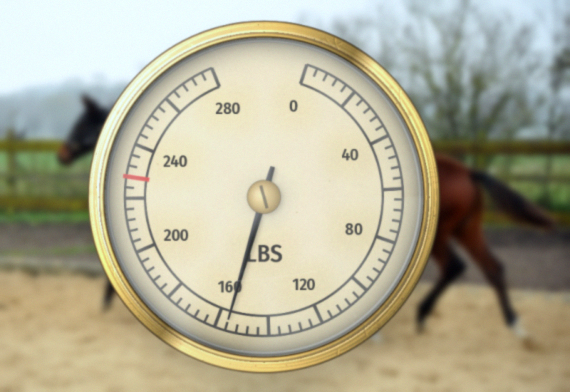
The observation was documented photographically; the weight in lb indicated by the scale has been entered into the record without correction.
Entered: 156 lb
